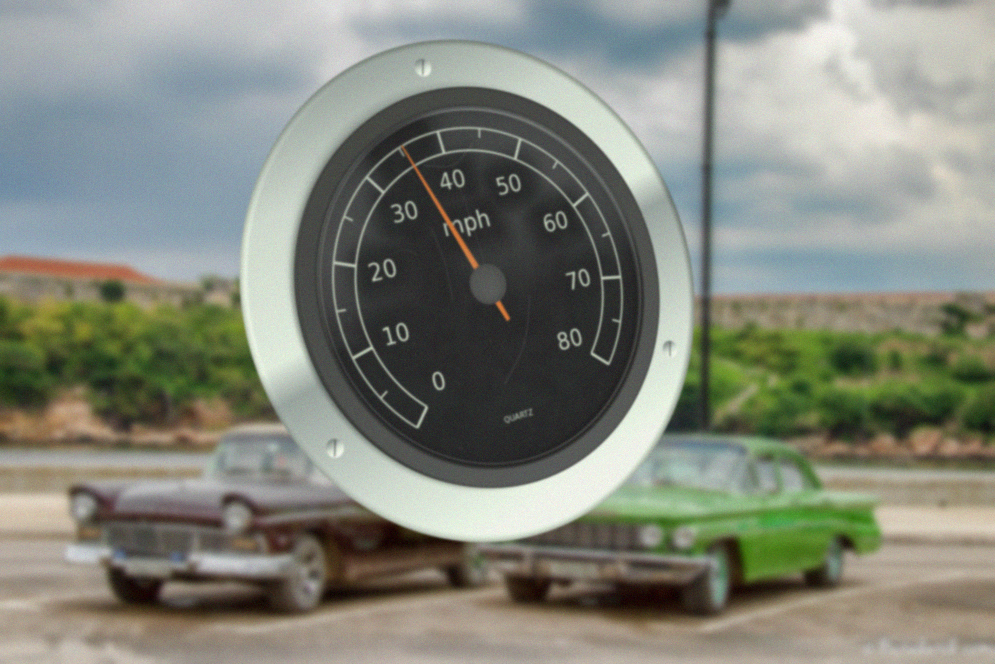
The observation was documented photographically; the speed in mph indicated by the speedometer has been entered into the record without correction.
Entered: 35 mph
